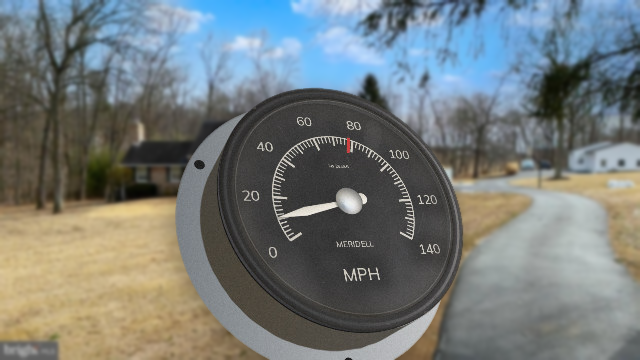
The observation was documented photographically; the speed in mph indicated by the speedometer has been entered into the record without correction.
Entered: 10 mph
